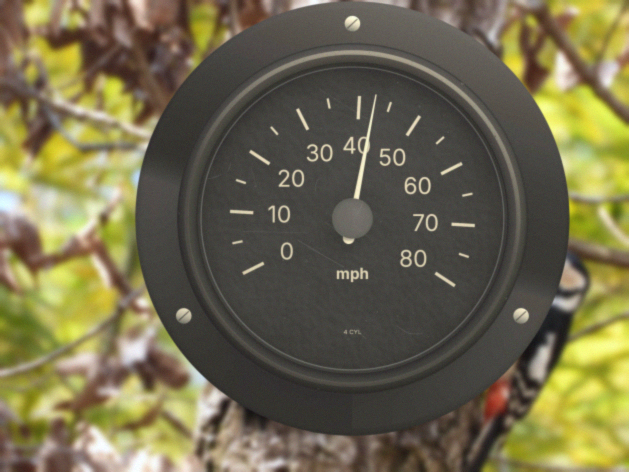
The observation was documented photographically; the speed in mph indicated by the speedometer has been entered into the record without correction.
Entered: 42.5 mph
